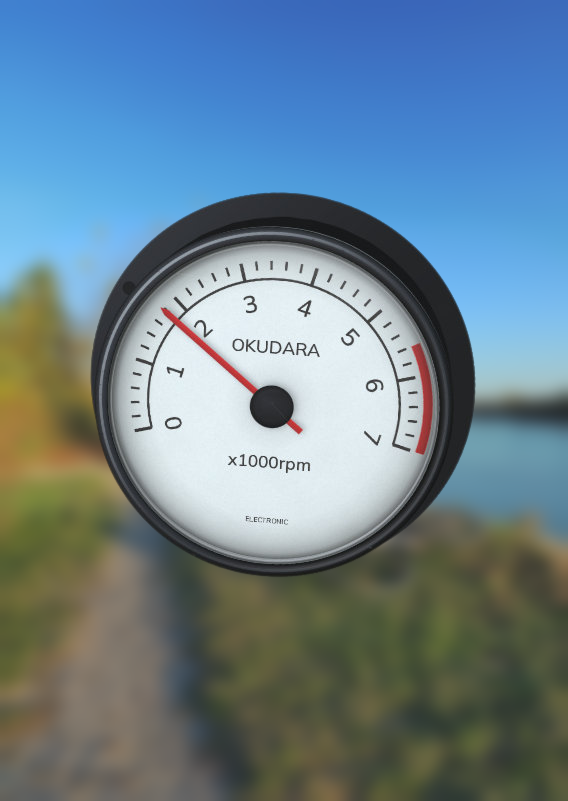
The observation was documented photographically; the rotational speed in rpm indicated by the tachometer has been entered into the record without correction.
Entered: 1800 rpm
